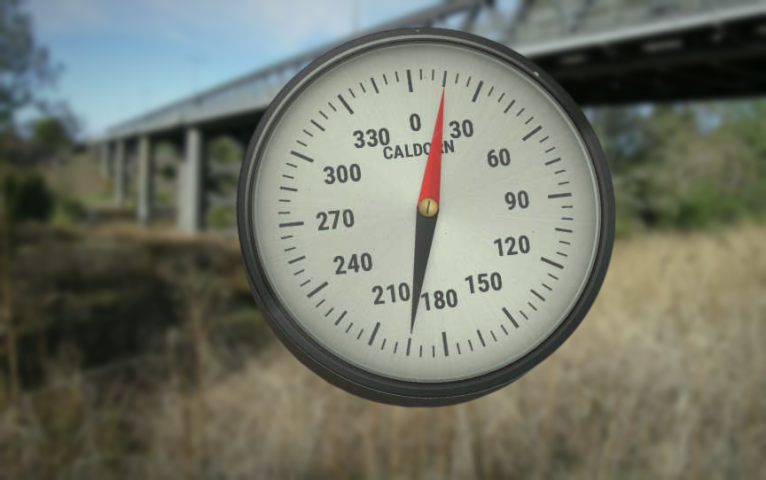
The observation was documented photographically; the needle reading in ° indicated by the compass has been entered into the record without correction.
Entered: 15 °
